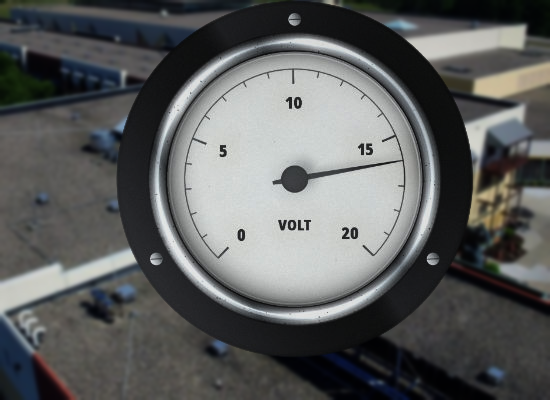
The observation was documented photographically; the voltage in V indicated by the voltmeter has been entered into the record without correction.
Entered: 16 V
